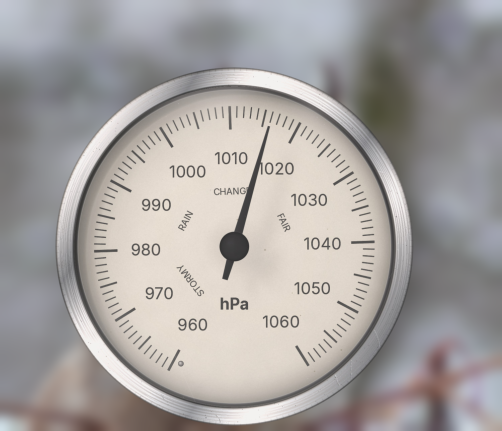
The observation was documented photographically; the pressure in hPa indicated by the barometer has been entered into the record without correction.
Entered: 1016 hPa
